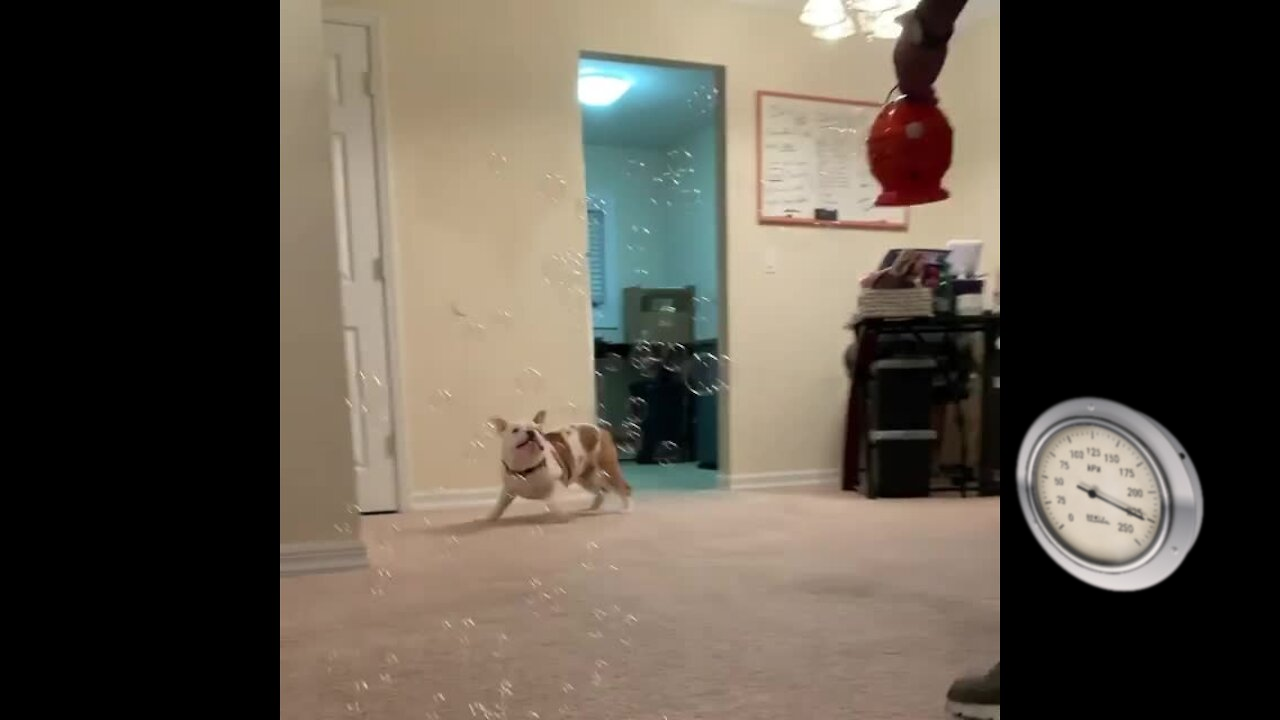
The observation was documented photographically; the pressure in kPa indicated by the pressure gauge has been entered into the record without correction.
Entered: 225 kPa
